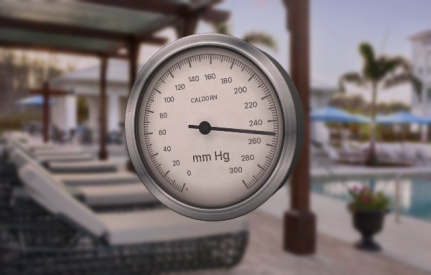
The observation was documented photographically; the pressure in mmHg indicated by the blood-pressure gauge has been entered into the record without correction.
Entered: 250 mmHg
